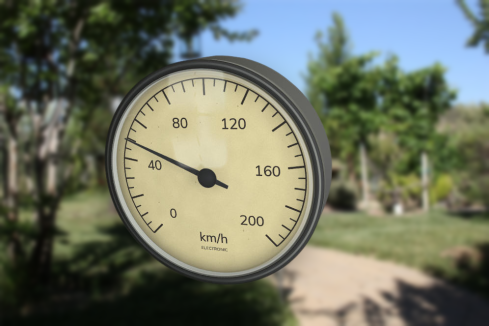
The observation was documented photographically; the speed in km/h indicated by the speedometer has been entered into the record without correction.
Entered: 50 km/h
